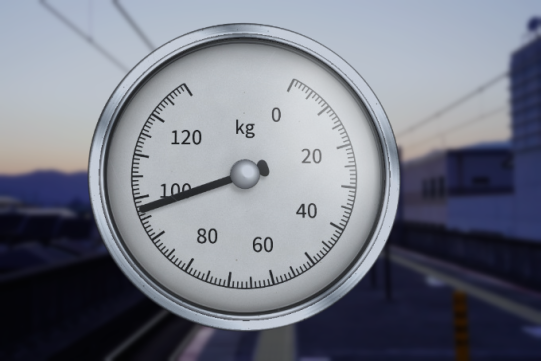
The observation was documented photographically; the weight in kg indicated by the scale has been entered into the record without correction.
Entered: 97 kg
